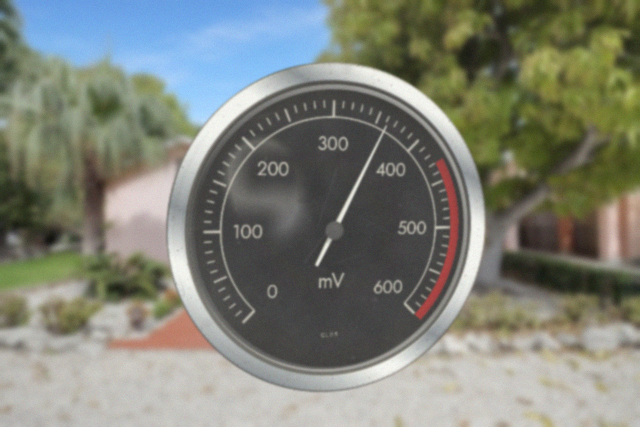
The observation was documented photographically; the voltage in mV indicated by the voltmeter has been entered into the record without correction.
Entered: 360 mV
